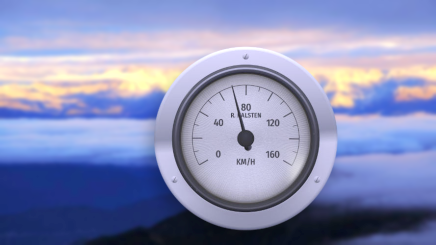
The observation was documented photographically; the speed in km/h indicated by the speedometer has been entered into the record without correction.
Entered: 70 km/h
